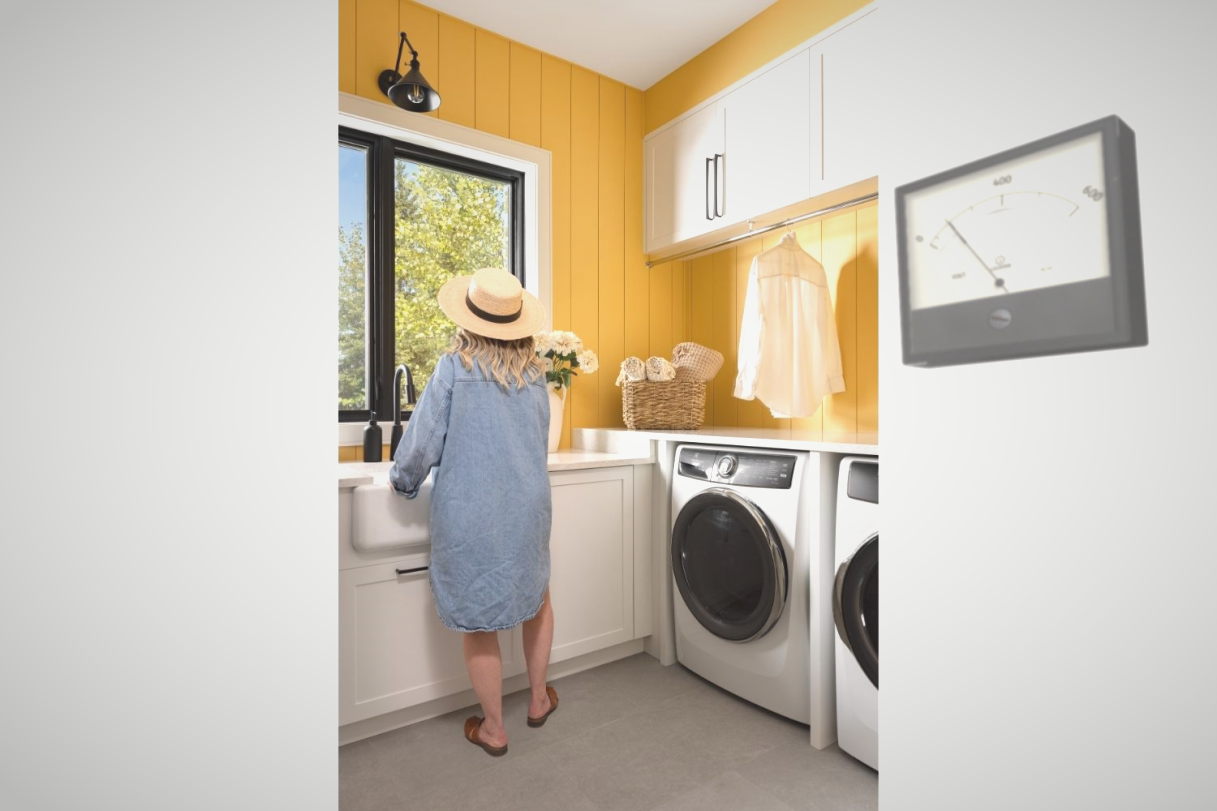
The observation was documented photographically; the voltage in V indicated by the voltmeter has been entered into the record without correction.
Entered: 200 V
